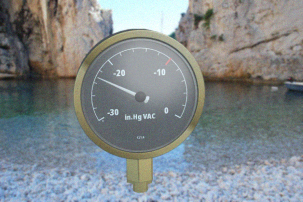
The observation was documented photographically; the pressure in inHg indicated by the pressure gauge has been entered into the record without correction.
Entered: -23 inHg
